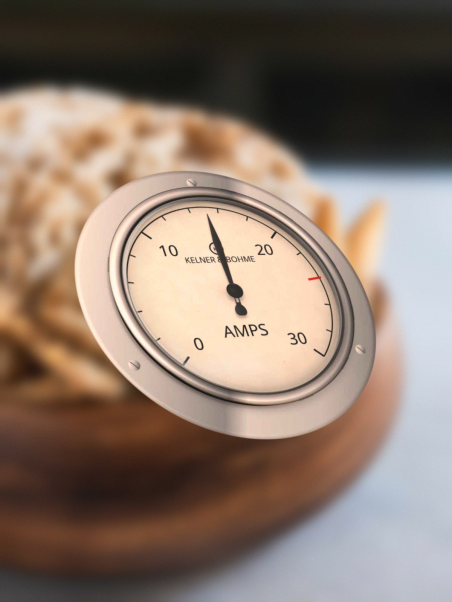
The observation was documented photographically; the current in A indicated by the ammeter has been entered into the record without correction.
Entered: 15 A
